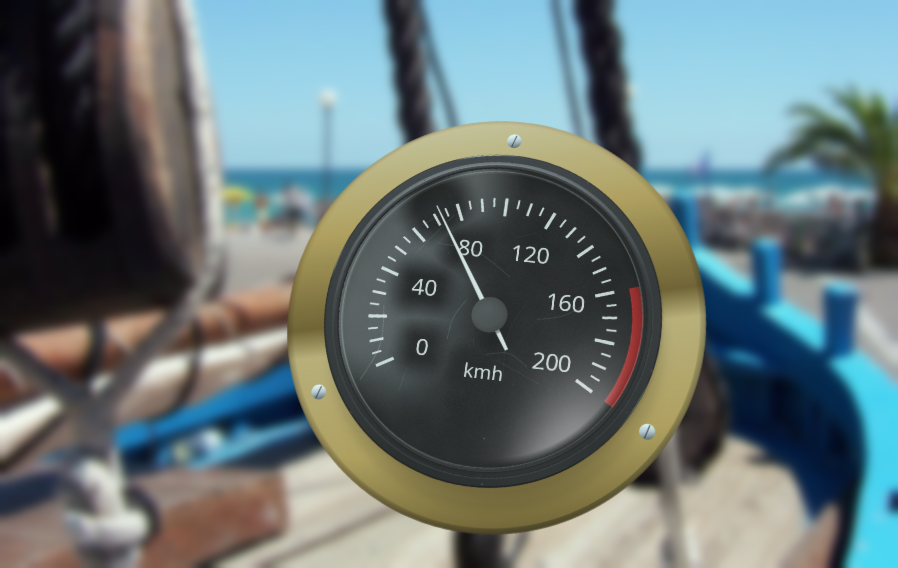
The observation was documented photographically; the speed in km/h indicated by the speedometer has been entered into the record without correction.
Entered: 72.5 km/h
